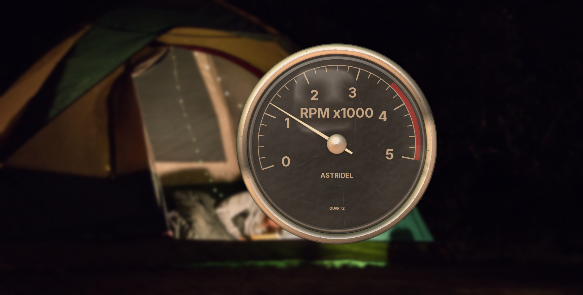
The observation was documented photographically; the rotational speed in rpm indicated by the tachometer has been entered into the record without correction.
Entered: 1200 rpm
